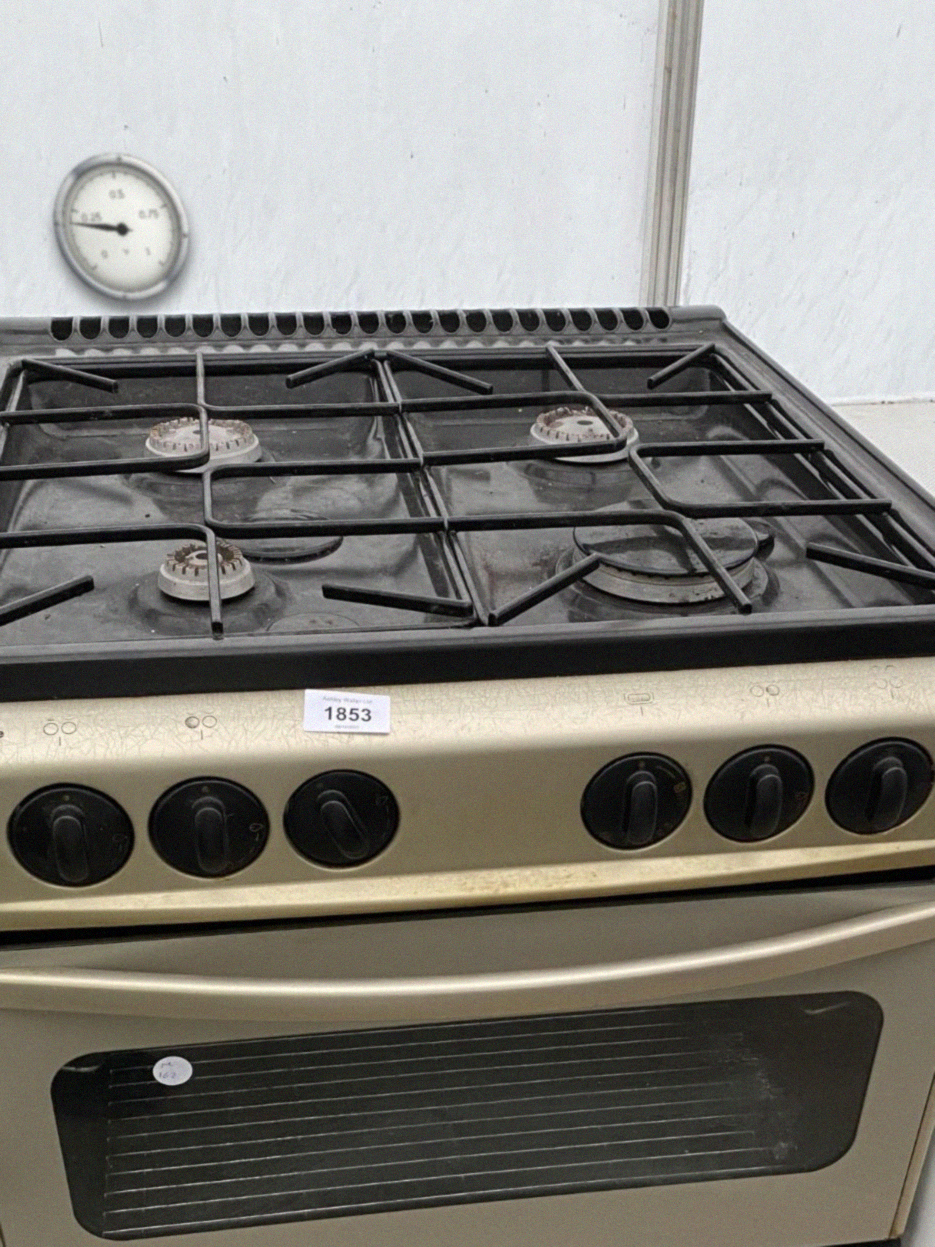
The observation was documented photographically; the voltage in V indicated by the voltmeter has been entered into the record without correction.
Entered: 0.2 V
